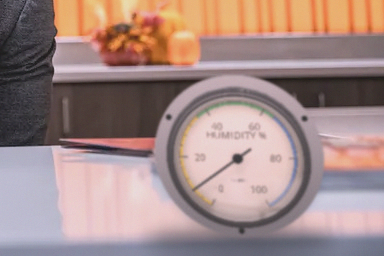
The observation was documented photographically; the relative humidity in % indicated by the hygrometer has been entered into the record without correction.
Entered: 8 %
